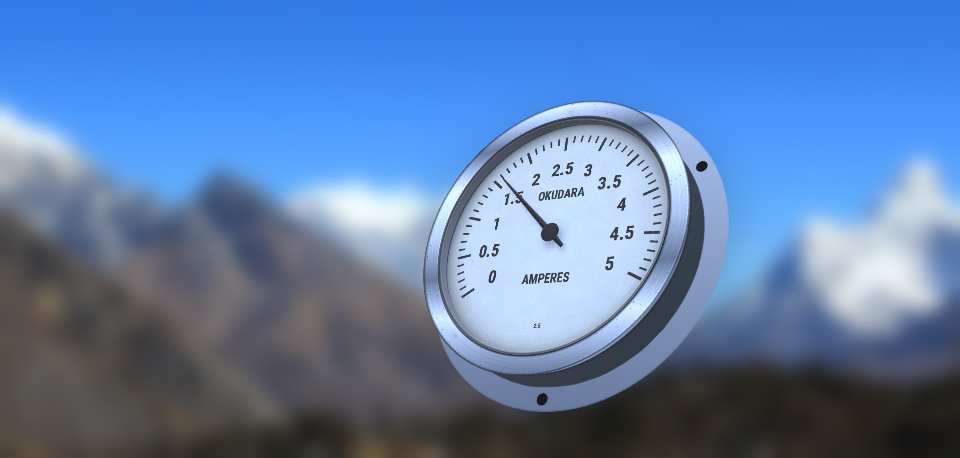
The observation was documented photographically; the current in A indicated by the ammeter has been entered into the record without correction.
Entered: 1.6 A
